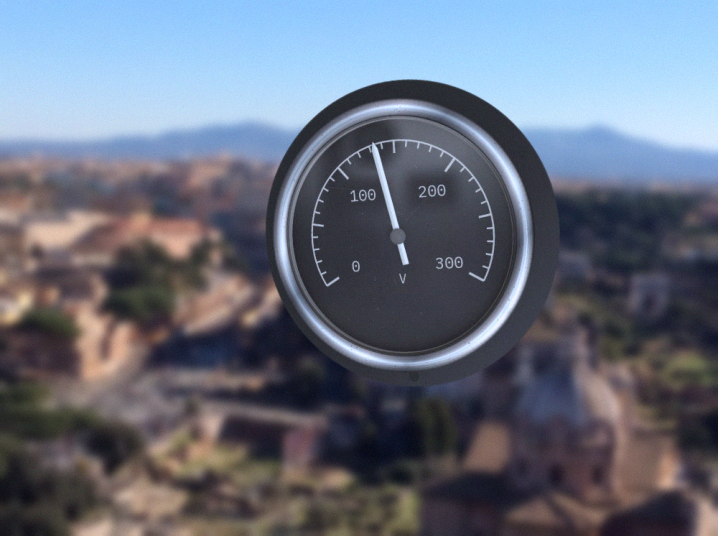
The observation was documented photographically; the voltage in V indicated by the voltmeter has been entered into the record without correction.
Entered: 135 V
